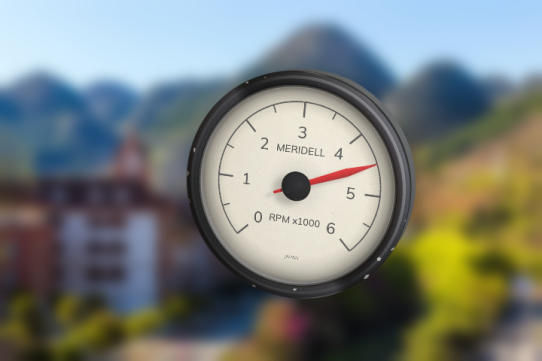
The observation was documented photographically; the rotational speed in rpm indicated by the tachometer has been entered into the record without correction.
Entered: 4500 rpm
